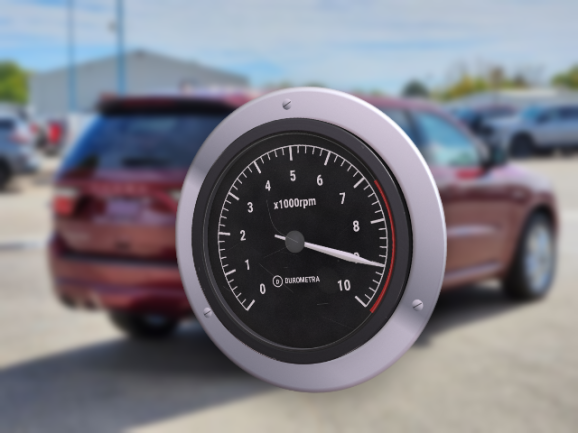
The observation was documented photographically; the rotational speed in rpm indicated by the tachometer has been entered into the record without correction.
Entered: 9000 rpm
